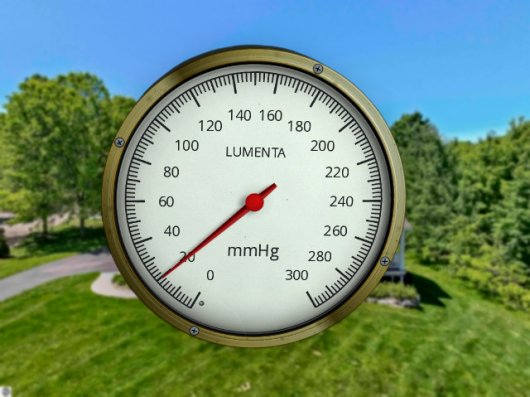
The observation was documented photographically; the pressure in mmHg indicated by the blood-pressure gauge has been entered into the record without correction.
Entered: 20 mmHg
